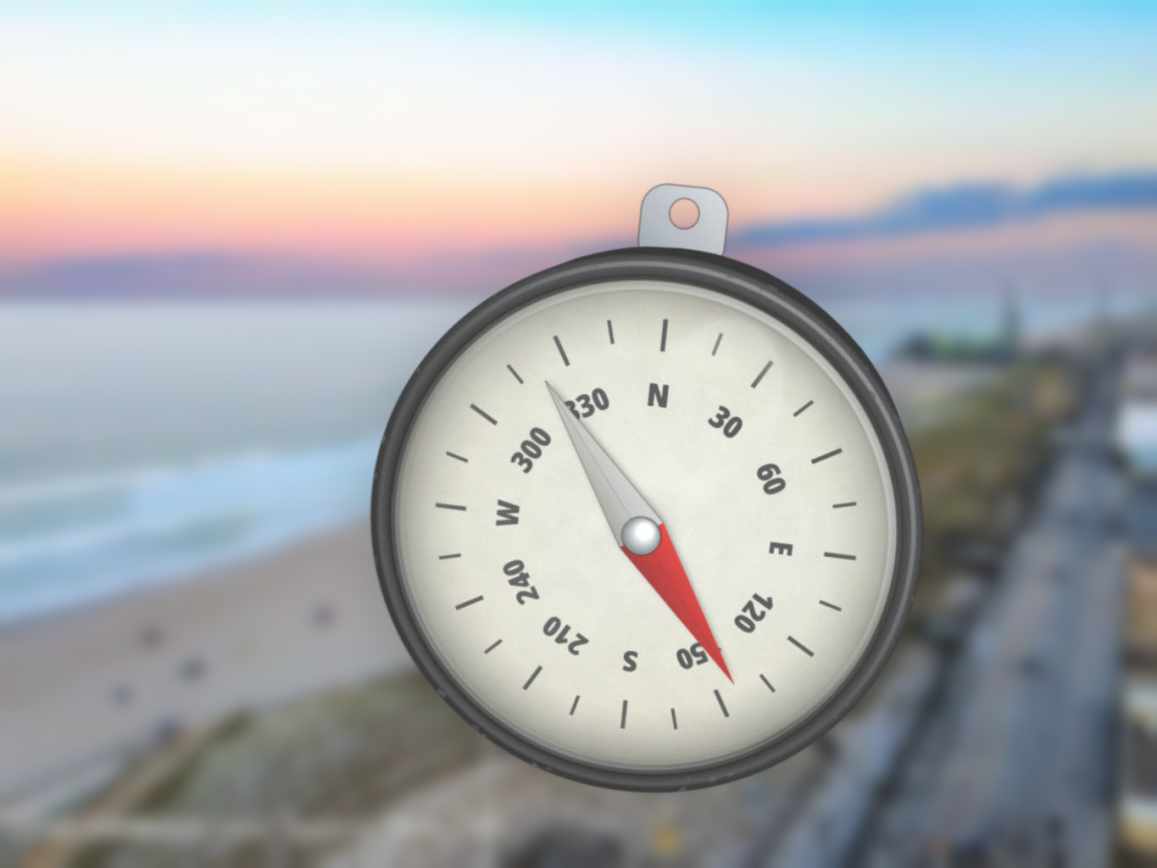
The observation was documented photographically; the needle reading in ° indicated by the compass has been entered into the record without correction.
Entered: 142.5 °
